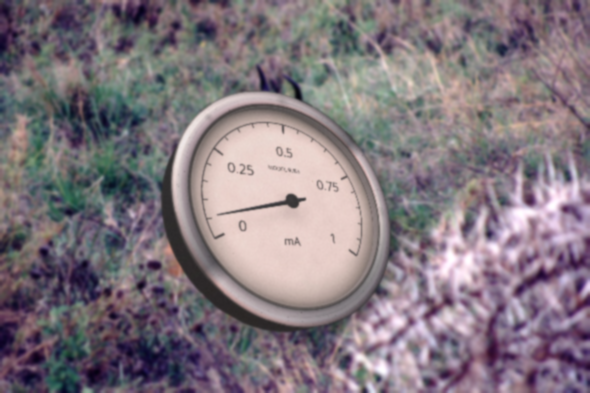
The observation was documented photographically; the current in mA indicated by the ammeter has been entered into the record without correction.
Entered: 0.05 mA
